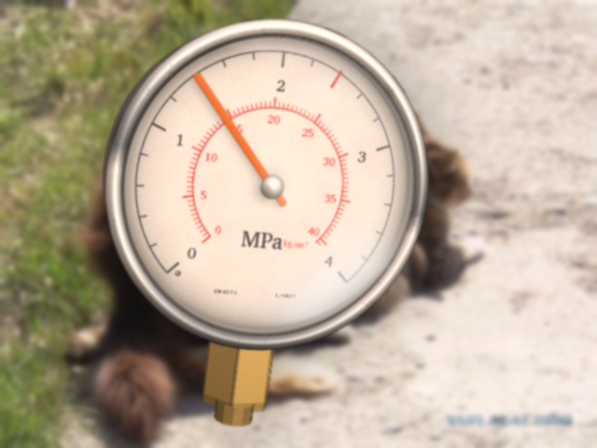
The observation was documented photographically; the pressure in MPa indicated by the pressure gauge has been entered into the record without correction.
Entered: 1.4 MPa
